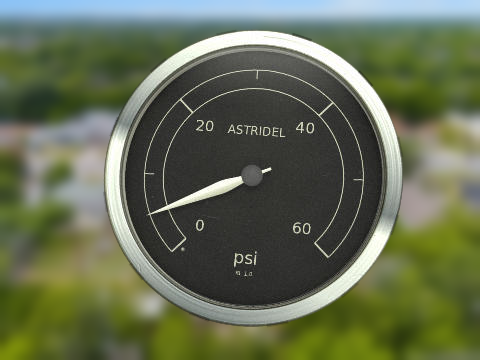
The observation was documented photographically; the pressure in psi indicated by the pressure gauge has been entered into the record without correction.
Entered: 5 psi
